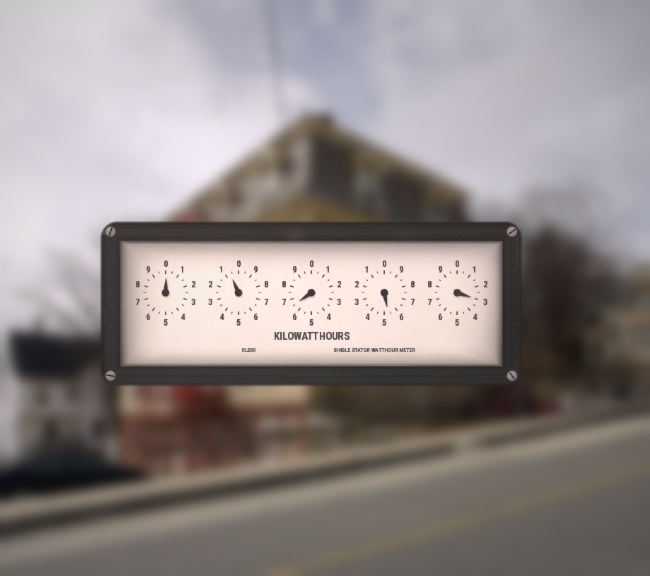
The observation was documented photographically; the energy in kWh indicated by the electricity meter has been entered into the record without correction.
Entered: 653 kWh
